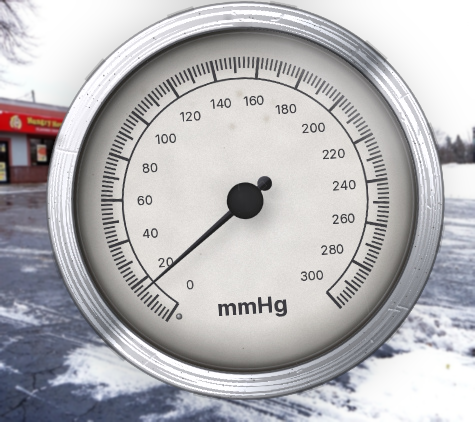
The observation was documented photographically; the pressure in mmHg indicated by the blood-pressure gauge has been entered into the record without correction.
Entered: 16 mmHg
